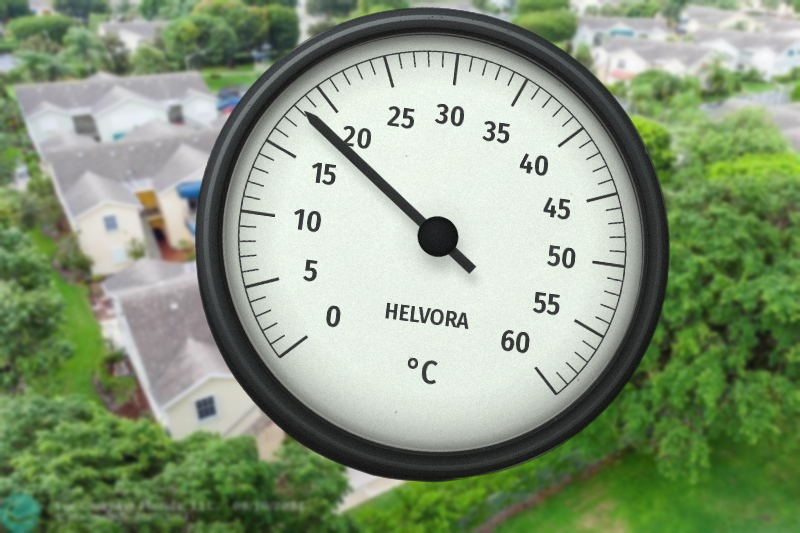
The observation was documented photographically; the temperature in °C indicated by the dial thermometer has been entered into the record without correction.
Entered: 18 °C
